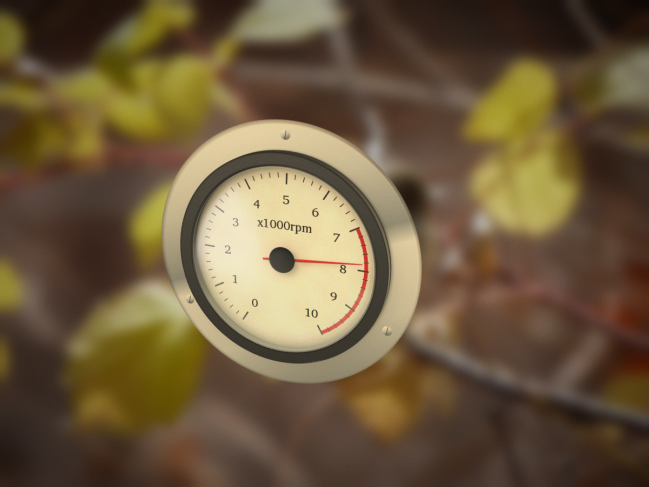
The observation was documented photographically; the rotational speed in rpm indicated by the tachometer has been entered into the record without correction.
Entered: 7800 rpm
